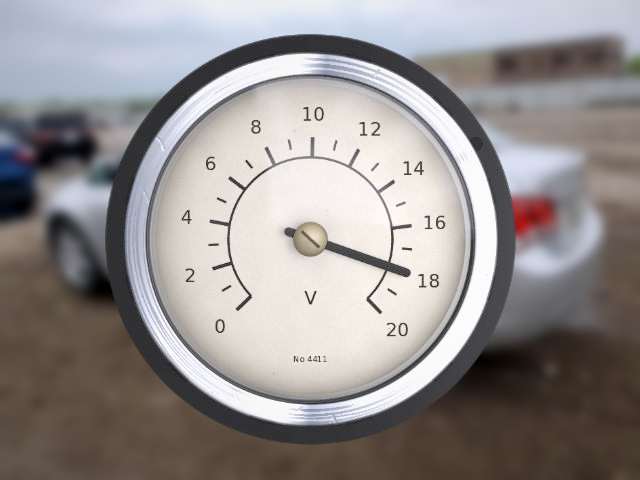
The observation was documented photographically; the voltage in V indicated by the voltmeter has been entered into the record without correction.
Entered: 18 V
